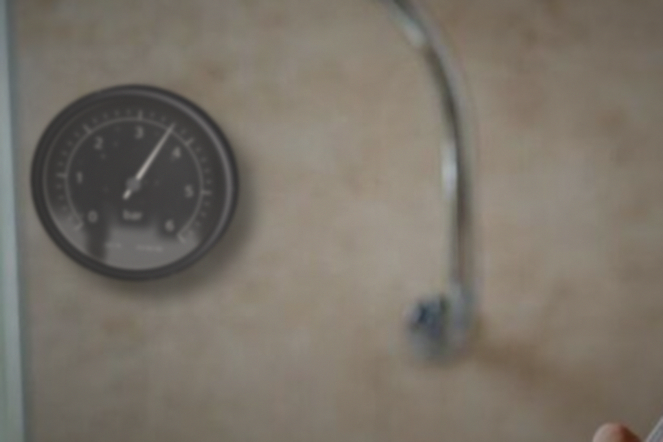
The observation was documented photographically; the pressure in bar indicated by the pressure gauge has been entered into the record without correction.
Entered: 3.6 bar
